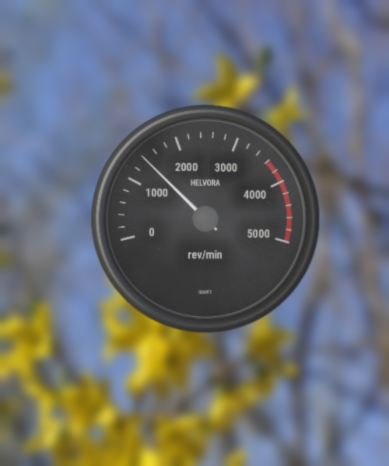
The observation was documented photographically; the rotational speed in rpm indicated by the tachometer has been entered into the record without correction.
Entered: 1400 rpm
